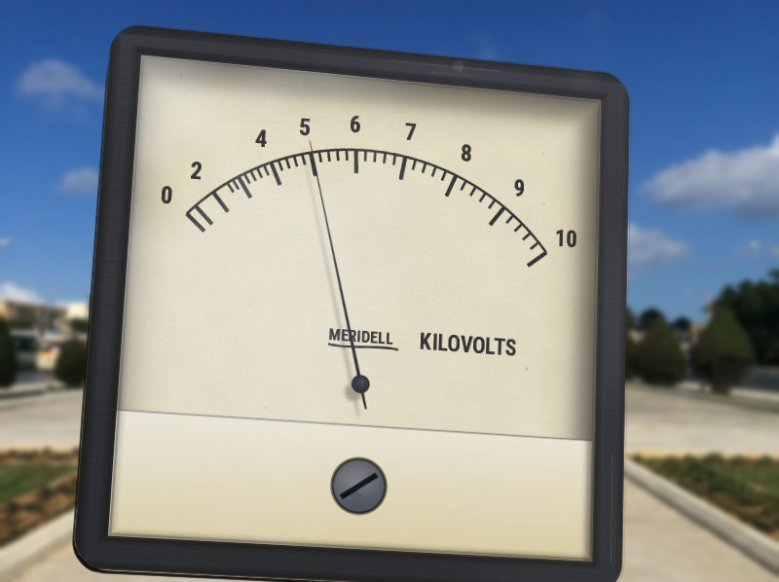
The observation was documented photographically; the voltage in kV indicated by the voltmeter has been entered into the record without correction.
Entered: 5 kV
